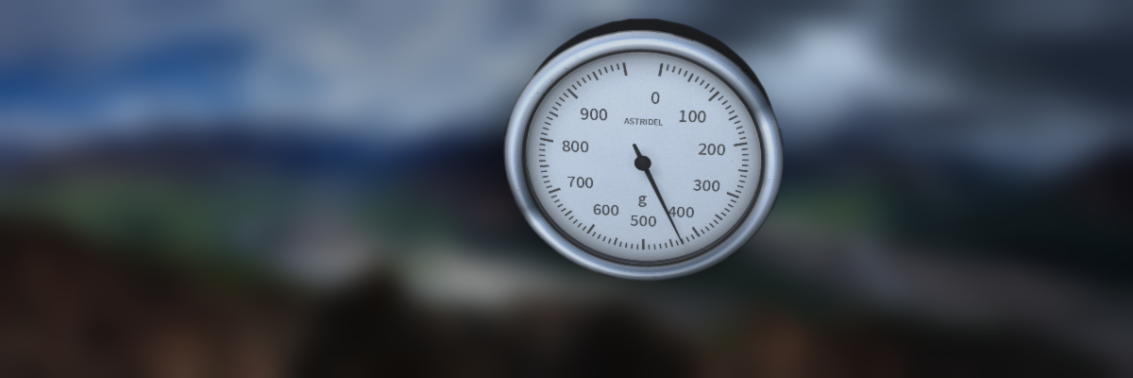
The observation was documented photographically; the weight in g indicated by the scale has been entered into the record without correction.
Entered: 430 g
